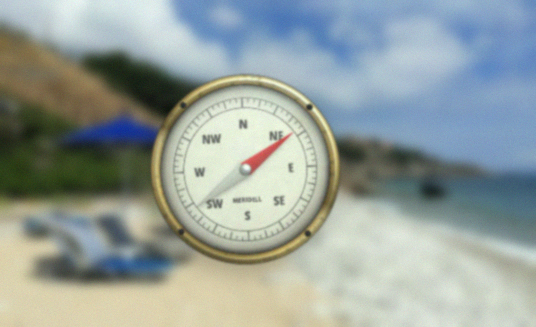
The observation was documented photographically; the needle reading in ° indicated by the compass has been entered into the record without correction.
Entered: 55 °
